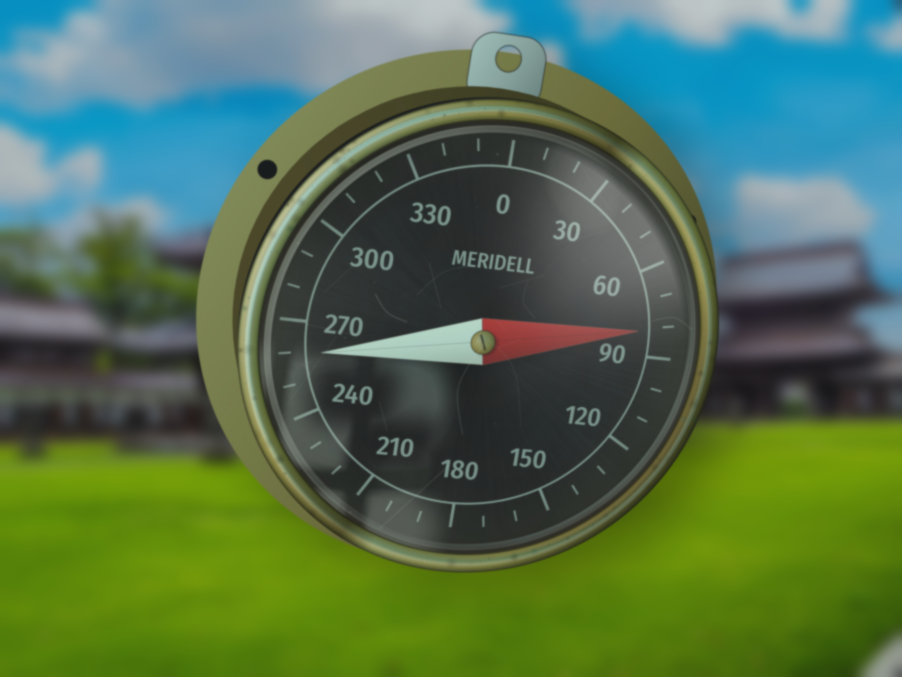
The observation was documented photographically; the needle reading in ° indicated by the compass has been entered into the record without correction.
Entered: 80 °
